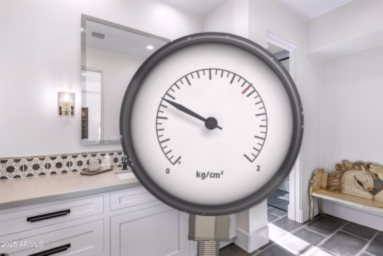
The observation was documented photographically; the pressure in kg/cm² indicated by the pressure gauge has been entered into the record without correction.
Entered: 0.55 kg/cm²
